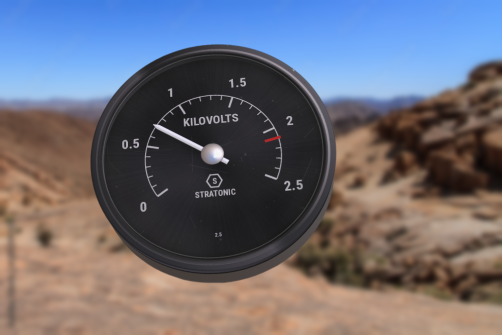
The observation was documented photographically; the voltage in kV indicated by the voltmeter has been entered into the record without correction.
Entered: 0.7 kV
